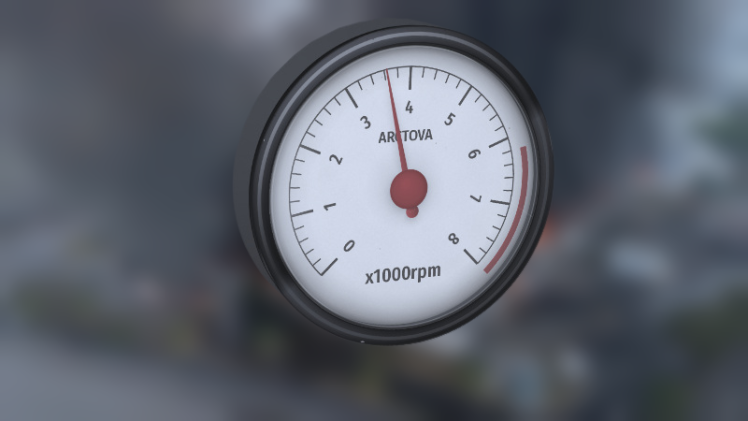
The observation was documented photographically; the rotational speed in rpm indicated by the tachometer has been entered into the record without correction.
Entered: 3600 rpm
